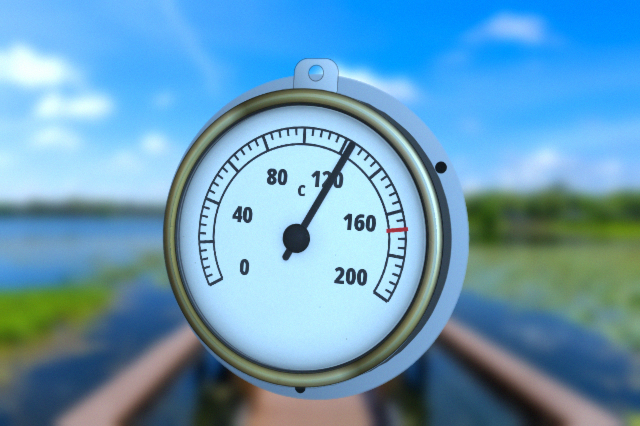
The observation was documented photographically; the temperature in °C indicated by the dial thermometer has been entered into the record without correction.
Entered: 124 °C
